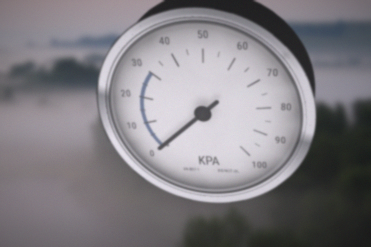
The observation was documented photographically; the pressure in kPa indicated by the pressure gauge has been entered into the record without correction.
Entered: 0 kPa
